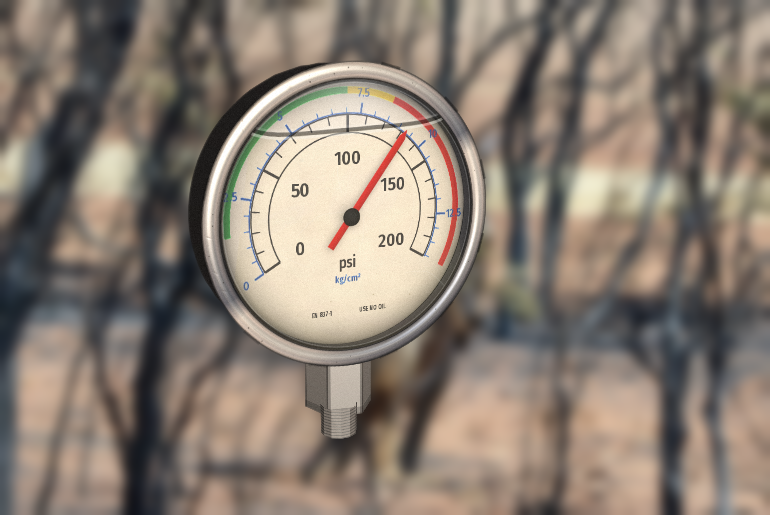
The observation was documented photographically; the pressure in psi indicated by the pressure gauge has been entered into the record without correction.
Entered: 130 psi
